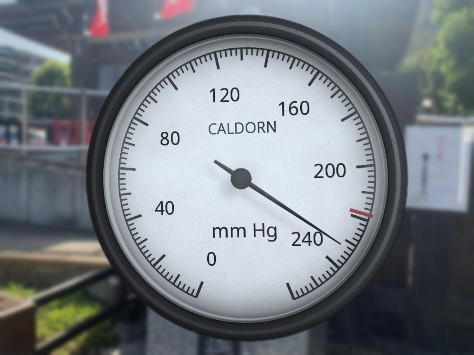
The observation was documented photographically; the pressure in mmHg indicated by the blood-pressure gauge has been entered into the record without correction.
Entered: 232 mmHg
